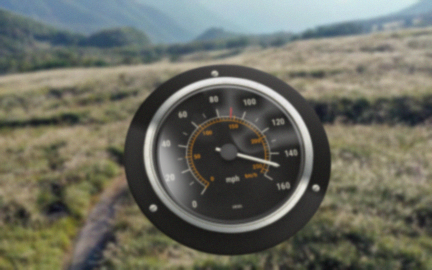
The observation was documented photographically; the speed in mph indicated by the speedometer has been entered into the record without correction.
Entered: 150 mph
